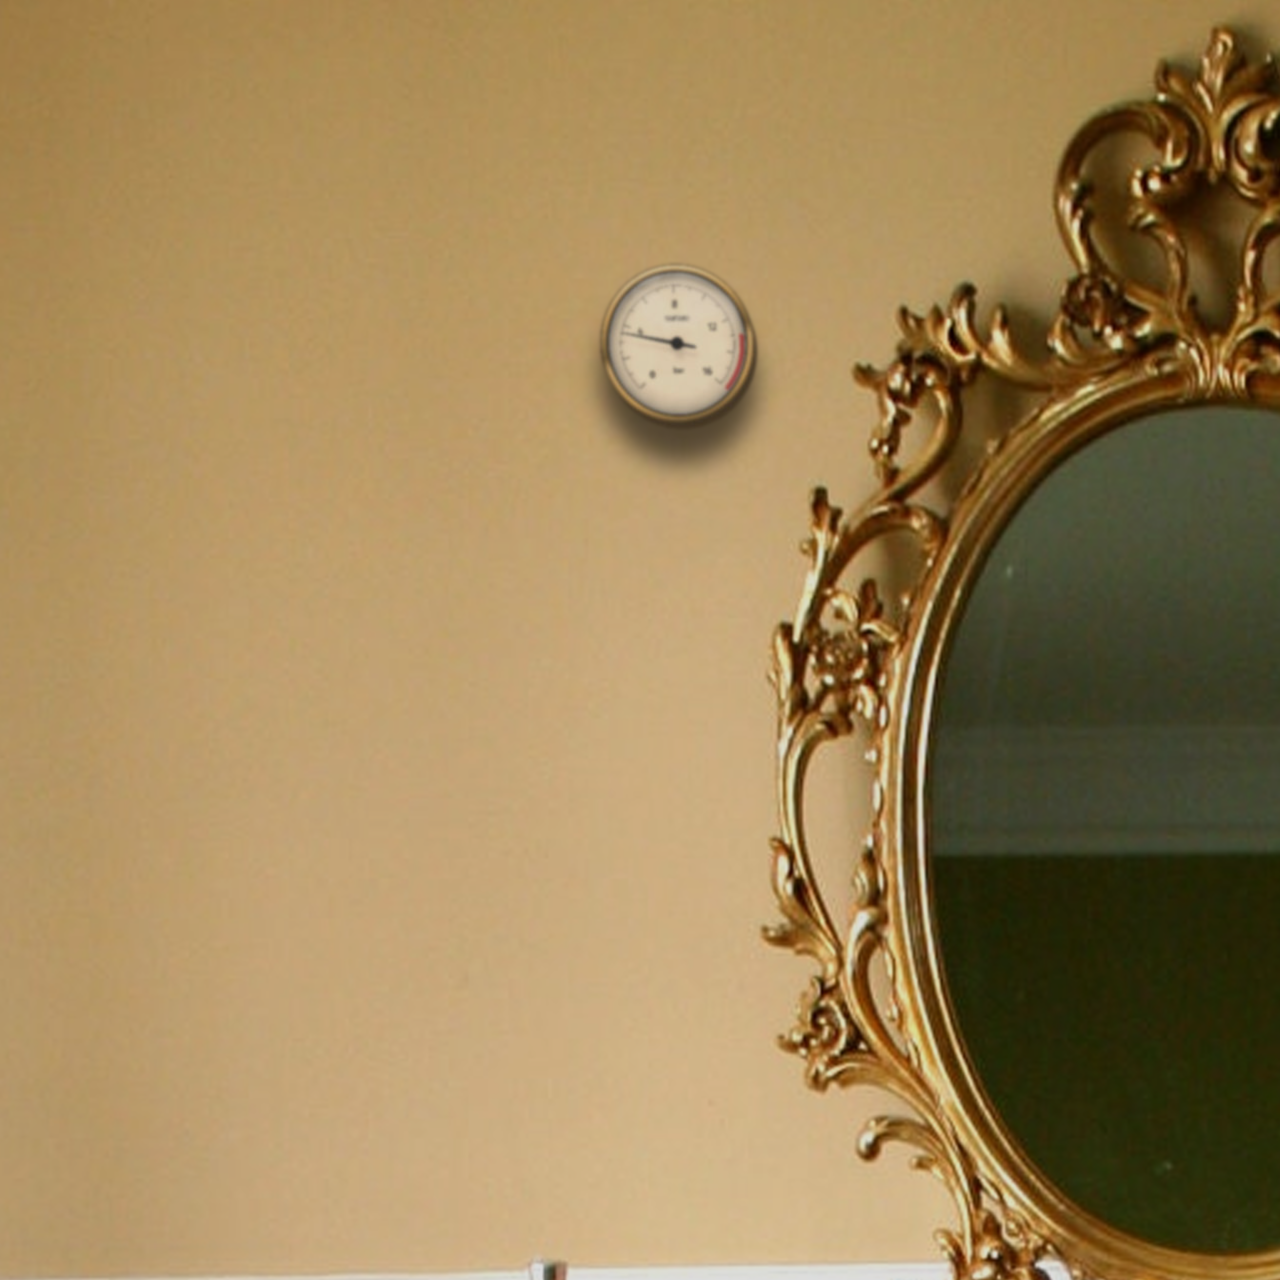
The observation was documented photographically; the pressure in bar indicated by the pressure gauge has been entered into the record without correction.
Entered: 3.5 bar
